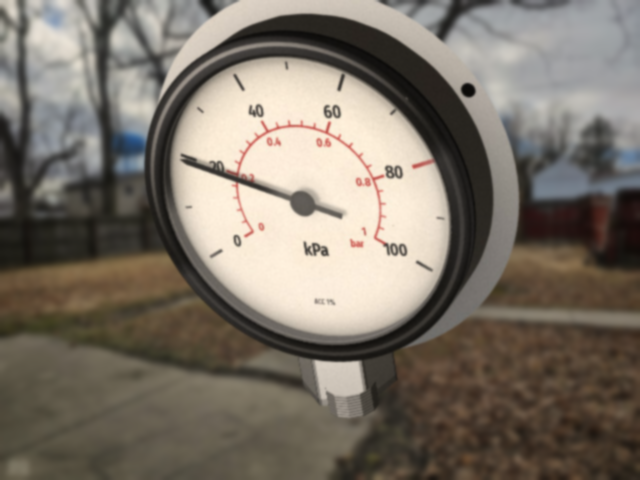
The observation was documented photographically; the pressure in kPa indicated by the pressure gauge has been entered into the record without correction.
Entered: 20 kPa
